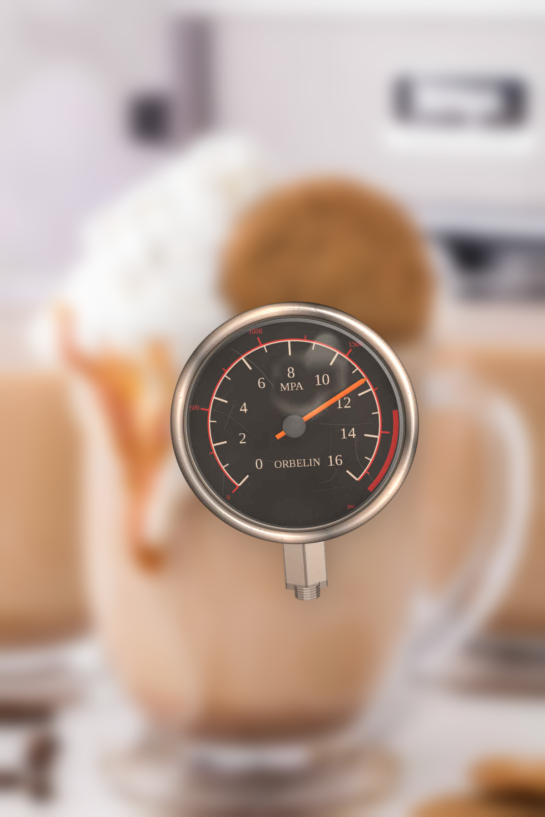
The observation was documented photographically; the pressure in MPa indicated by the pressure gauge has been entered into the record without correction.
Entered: 11.5 MPa
